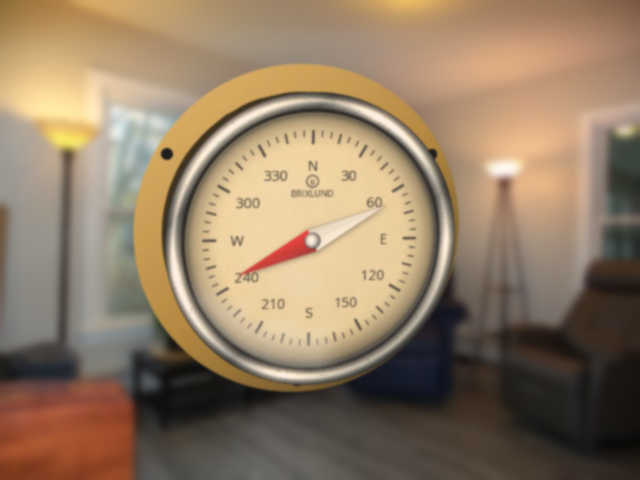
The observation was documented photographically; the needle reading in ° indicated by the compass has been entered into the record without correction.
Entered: 245 °
